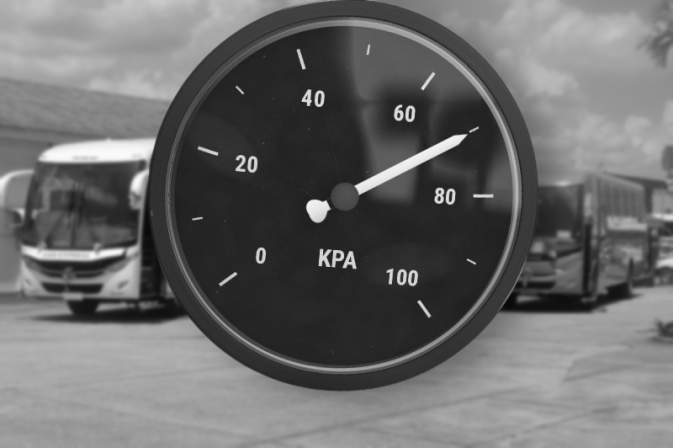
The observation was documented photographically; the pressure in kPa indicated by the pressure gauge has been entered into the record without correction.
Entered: 70 kPa
